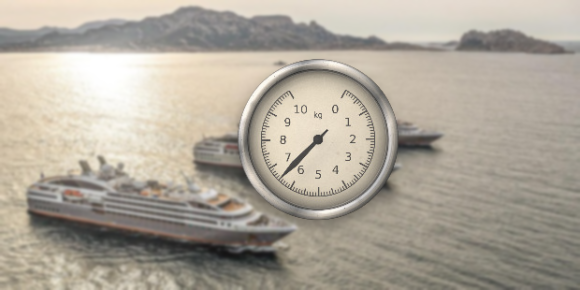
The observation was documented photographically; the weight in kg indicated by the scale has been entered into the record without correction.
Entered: 6.5 kg
